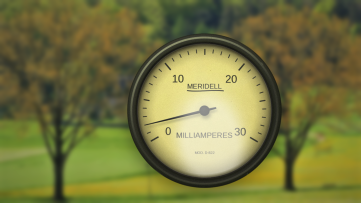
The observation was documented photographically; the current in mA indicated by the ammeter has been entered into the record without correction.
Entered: 2 mA
